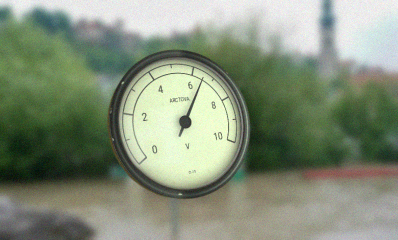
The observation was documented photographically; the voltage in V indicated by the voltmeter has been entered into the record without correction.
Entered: 6.5 V
